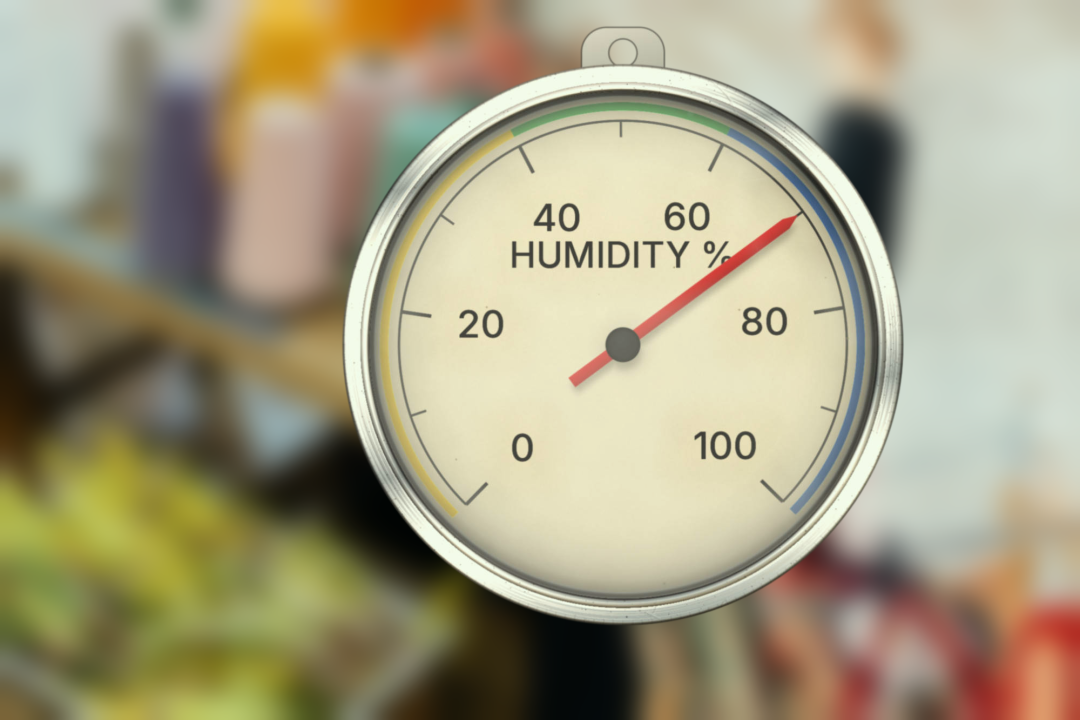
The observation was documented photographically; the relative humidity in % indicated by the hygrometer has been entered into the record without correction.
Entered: 70 %
